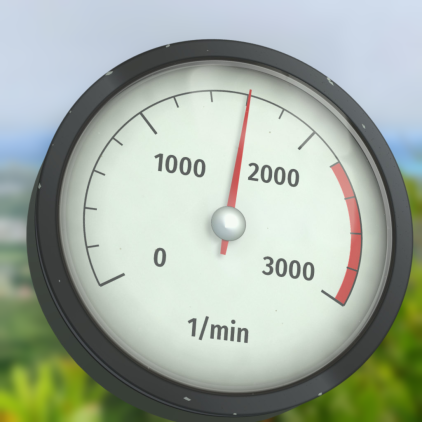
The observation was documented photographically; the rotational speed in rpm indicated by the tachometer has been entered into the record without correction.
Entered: 1600 rpm
